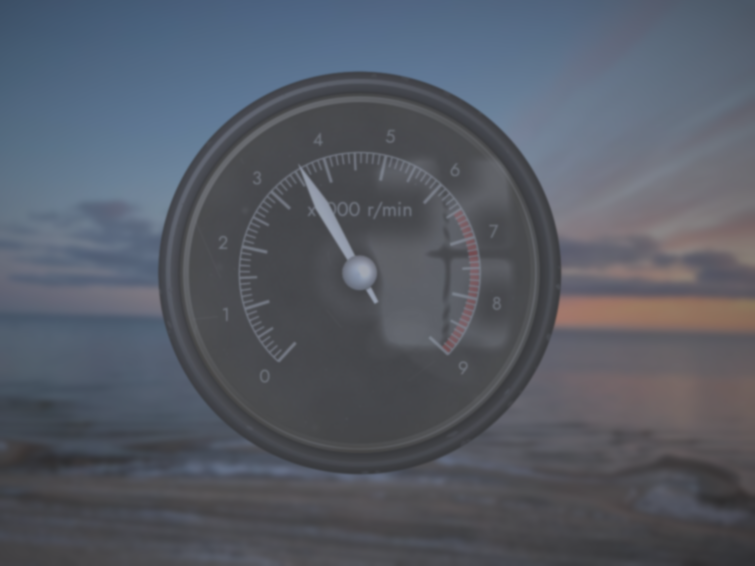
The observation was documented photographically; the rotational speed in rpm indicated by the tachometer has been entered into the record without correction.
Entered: 3600 rpm
